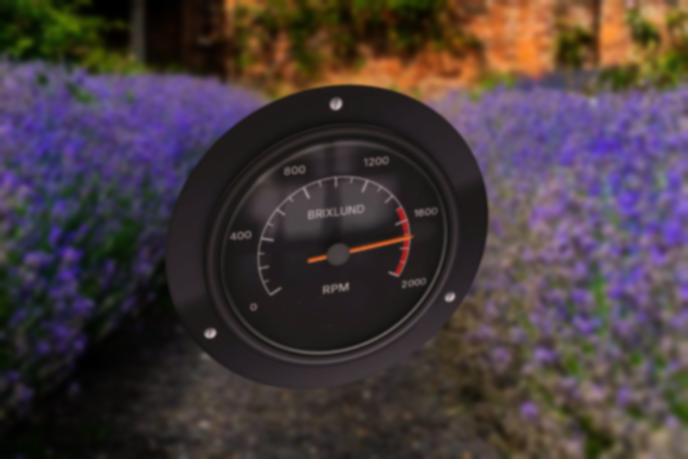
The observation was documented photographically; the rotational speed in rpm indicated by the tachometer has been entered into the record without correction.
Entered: 1700 rpm
